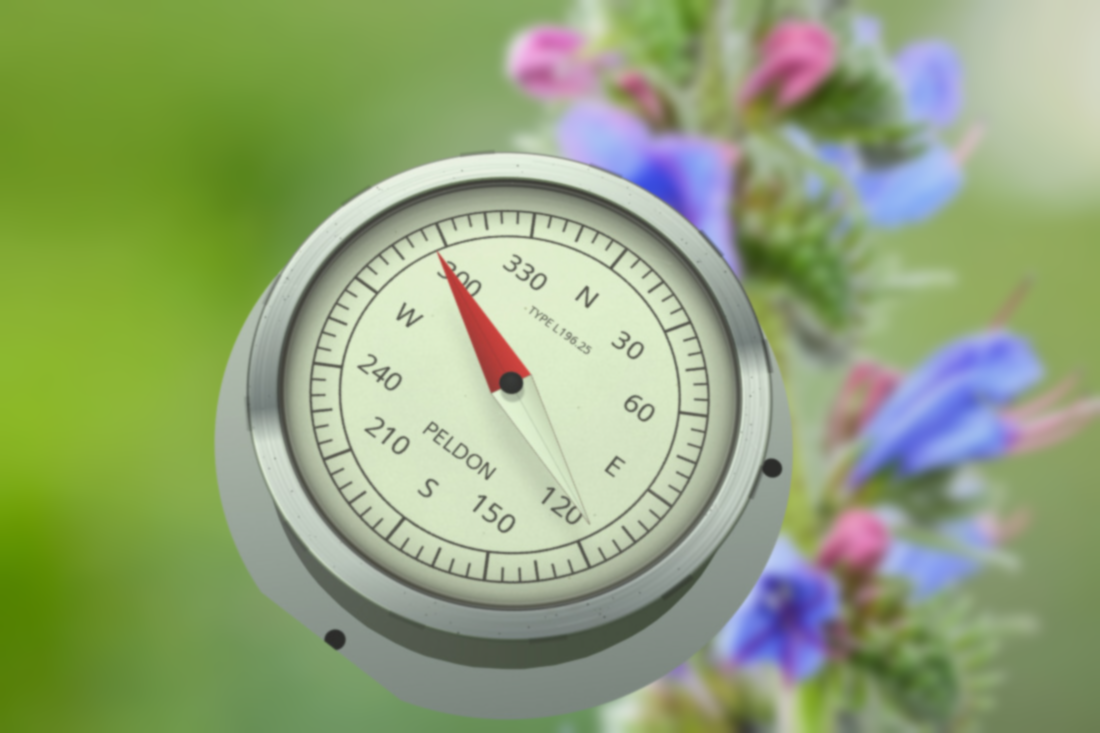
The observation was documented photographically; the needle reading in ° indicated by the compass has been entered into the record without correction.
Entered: 295 °
